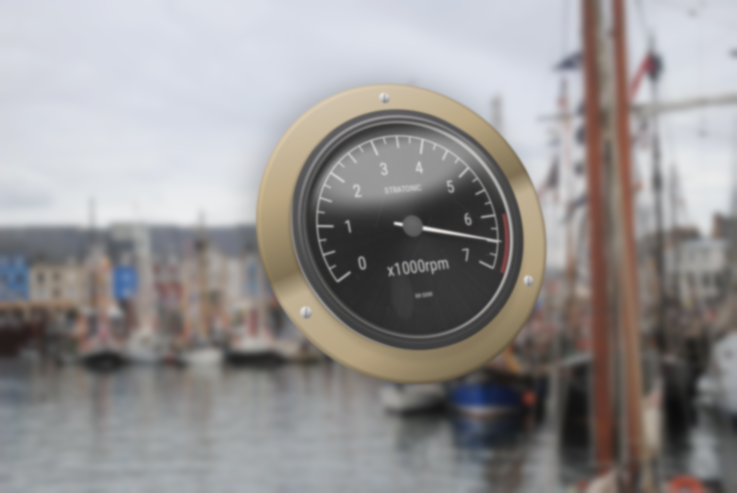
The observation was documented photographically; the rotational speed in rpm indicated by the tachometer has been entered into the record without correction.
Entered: 6500 rpm
